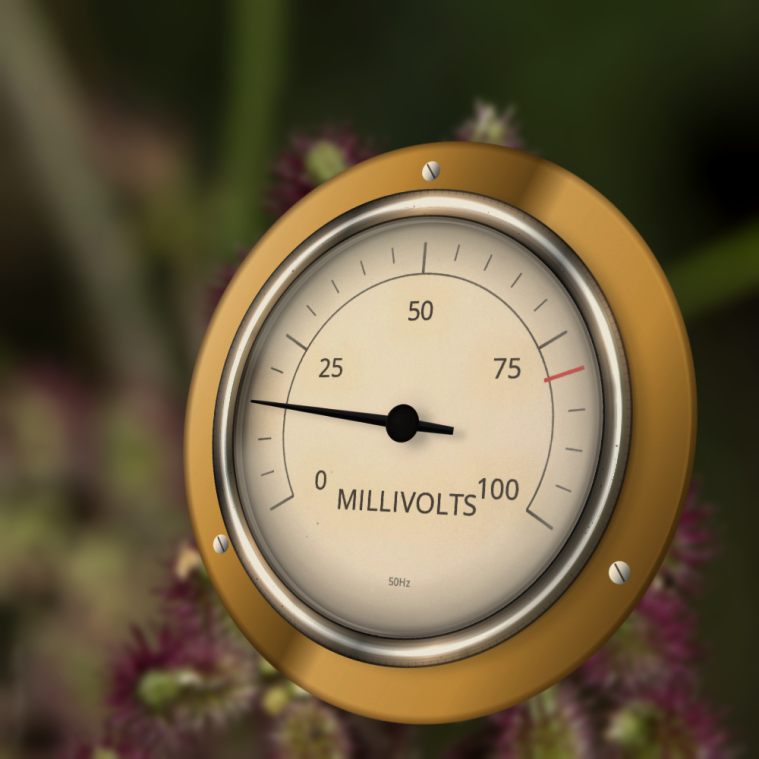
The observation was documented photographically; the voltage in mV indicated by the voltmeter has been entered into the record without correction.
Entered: 15 mV
